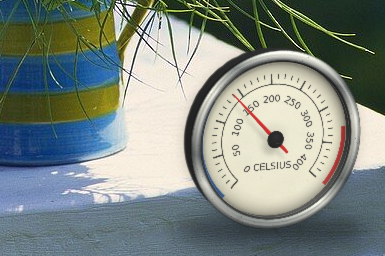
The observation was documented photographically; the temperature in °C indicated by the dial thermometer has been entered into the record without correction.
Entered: 140 °C
